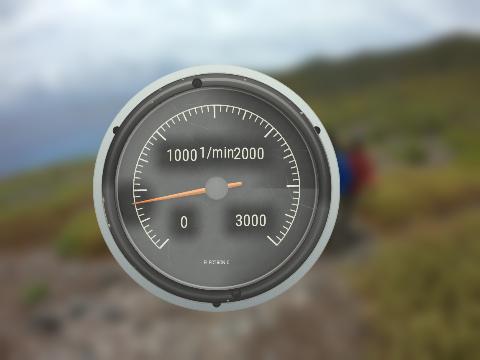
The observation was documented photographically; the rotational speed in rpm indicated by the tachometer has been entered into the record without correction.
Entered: 400 rpm
